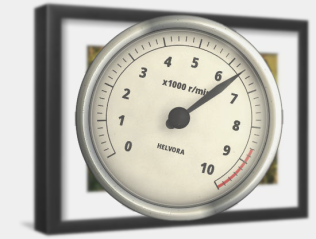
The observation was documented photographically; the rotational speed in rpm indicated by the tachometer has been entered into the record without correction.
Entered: 6400 rpm
